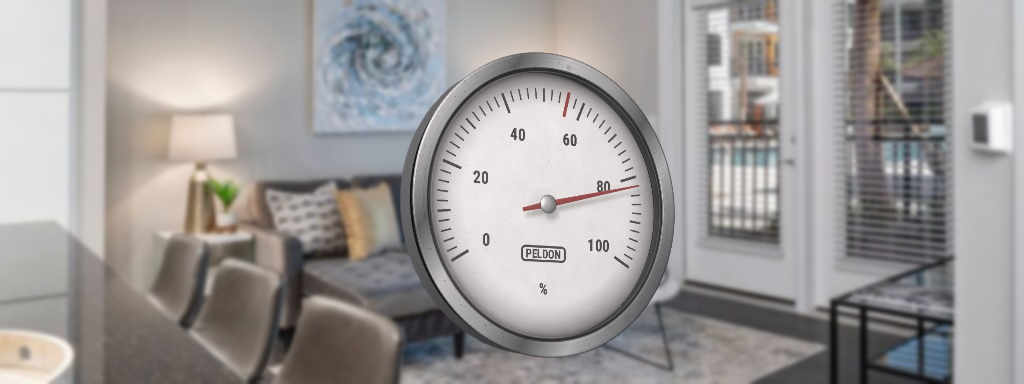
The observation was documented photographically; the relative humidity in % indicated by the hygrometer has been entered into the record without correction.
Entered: 82 %
